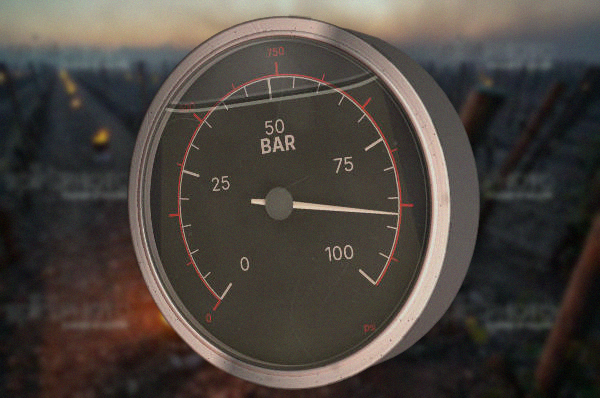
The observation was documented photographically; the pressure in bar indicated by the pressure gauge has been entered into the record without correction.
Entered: 87.5 bar
